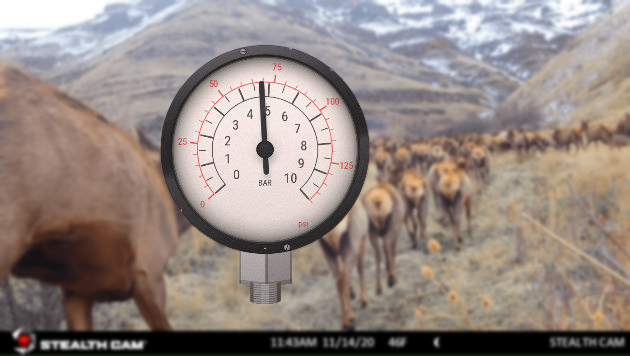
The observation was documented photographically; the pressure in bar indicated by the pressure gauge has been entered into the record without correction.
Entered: 4.75 bar
